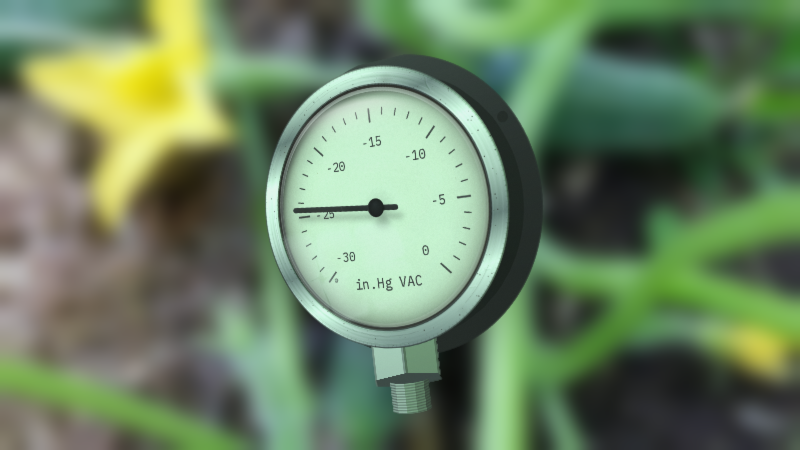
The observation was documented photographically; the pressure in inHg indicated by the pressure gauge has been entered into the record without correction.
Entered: -24.5 inHg
